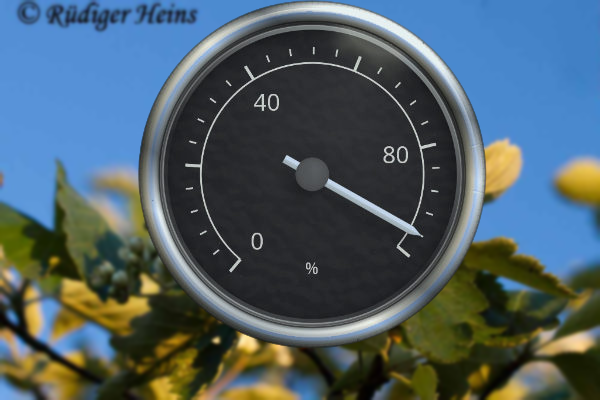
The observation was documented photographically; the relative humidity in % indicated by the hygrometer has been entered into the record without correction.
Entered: 96 %
